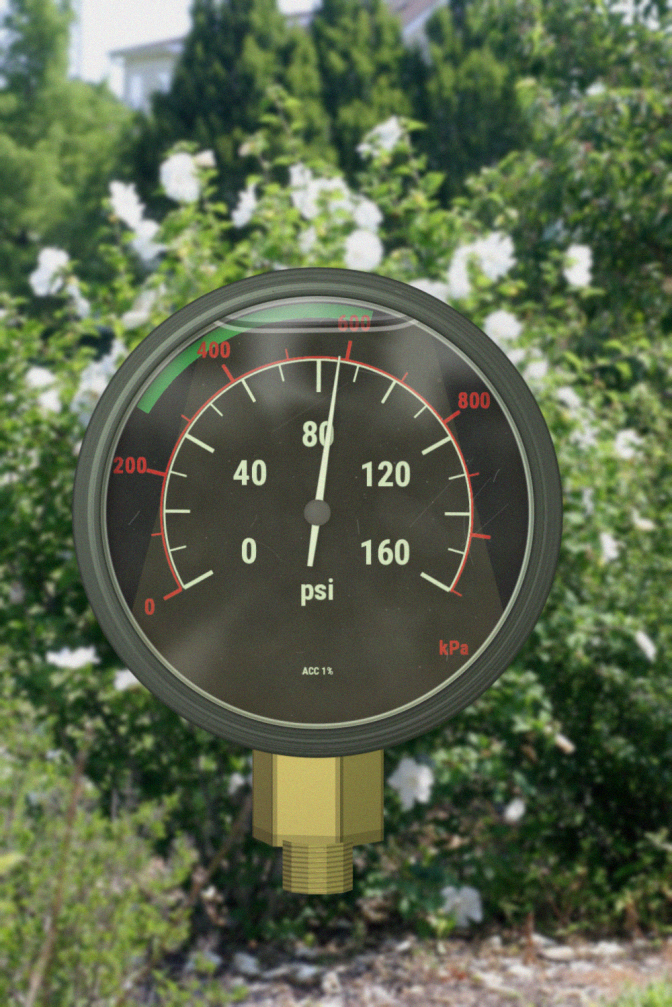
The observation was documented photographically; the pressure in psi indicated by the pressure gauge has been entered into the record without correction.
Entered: 85 psi
